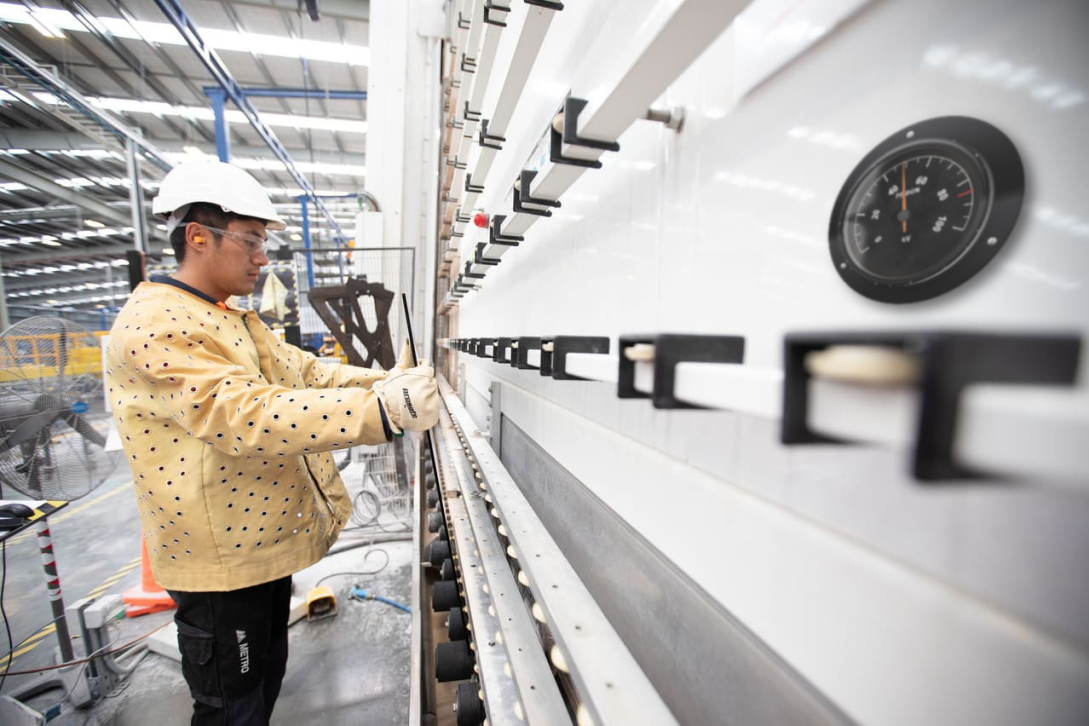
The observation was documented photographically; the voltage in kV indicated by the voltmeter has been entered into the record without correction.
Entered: 50 kV
